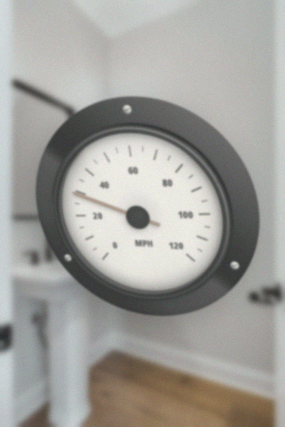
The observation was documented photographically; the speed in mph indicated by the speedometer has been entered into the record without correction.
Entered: 30 mph
